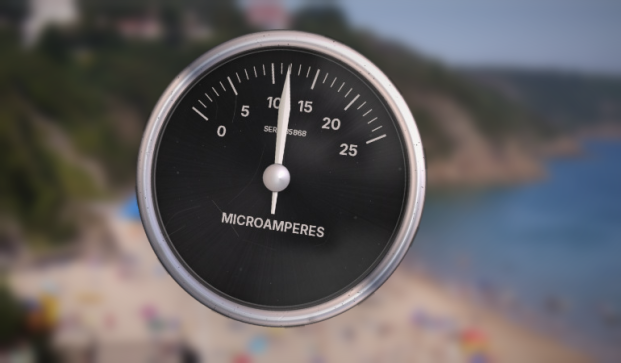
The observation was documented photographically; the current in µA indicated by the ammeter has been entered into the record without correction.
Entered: 12 µA
